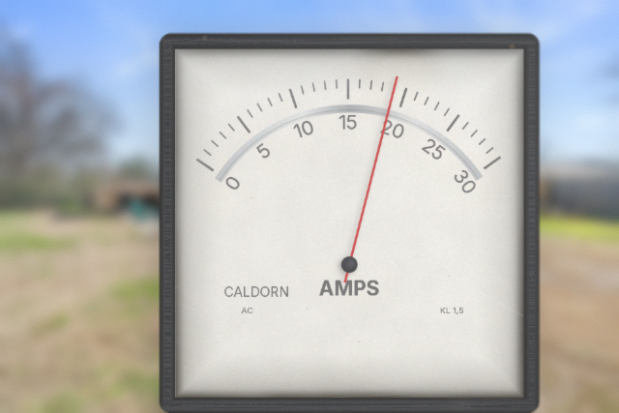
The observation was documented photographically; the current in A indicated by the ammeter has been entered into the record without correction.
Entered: 19 A
